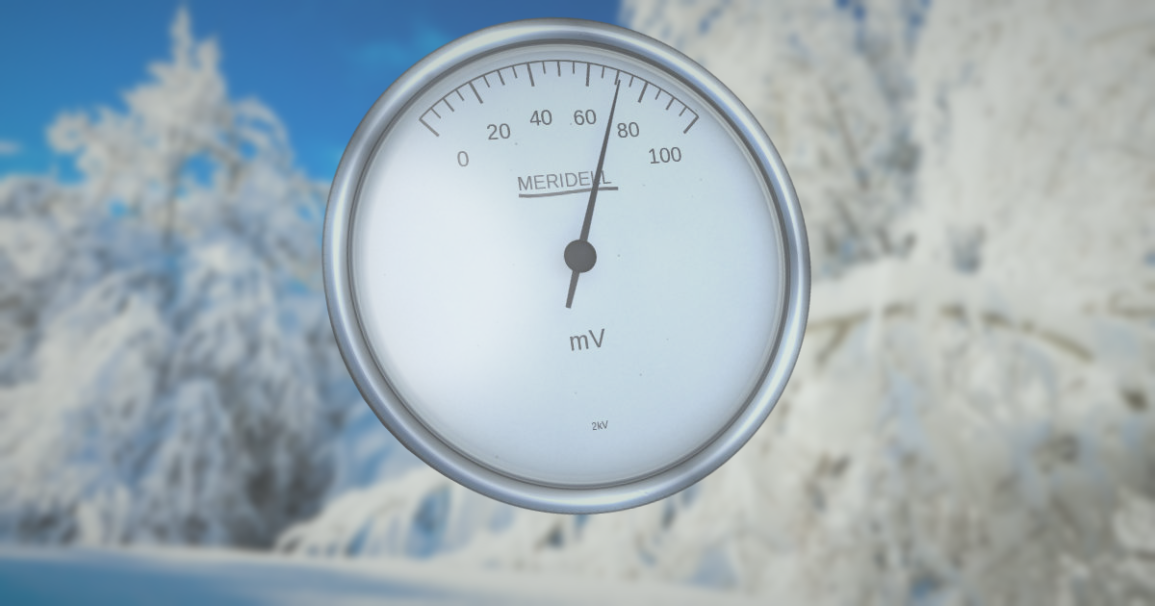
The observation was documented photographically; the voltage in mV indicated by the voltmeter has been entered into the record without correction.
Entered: 70 mV
